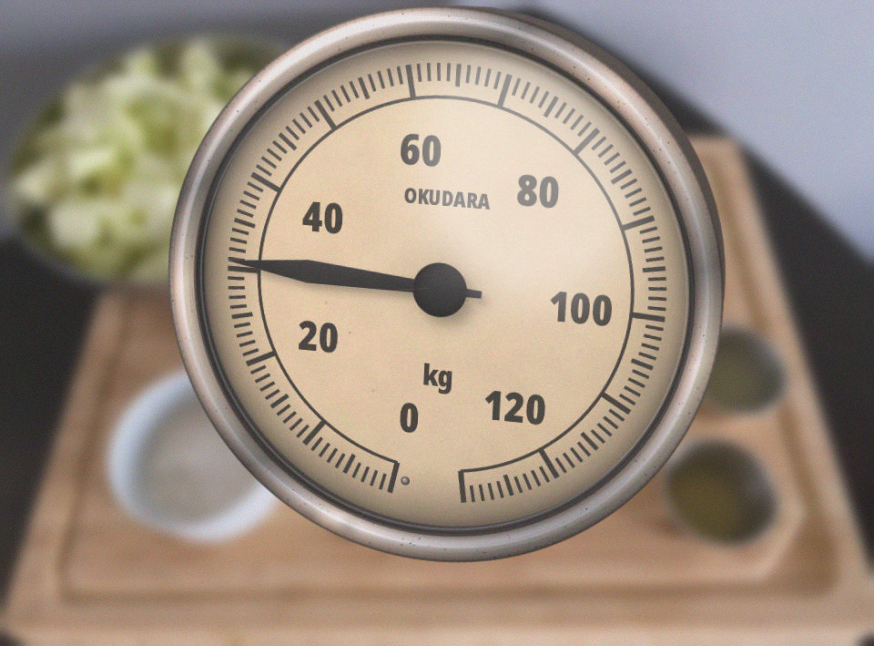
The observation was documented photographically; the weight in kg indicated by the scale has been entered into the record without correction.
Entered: 31 kg
